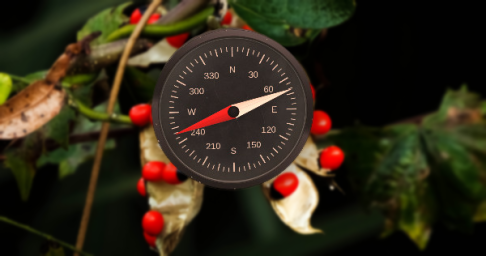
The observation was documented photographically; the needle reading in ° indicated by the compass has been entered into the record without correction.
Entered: 250 °
